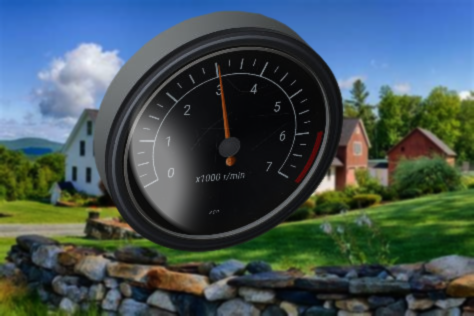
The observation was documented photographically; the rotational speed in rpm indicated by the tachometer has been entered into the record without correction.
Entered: 3000 rpm
